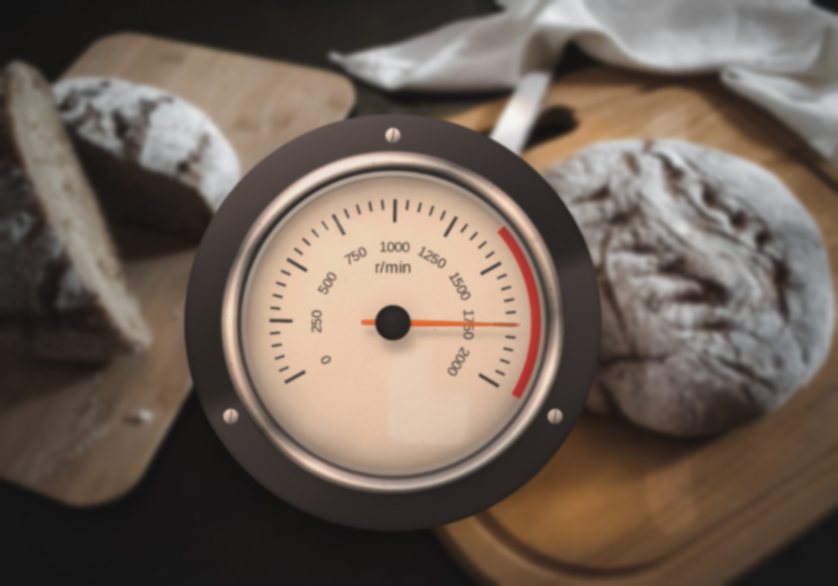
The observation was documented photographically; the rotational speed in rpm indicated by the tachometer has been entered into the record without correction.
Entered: 1750 rpm
